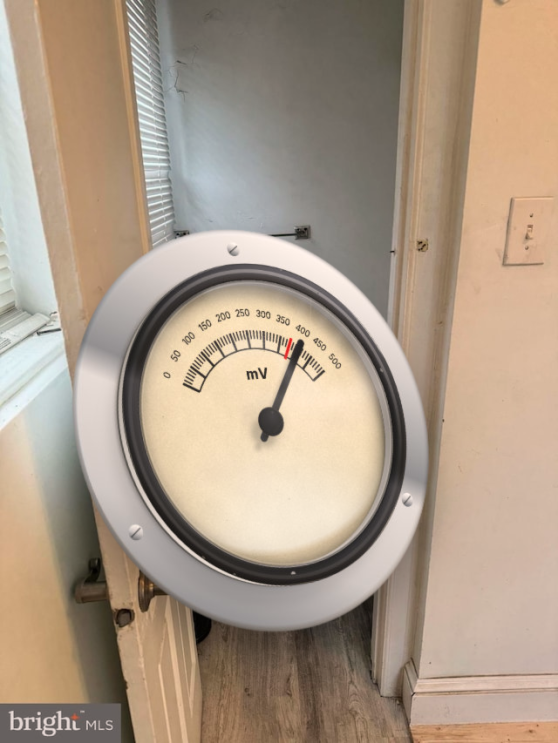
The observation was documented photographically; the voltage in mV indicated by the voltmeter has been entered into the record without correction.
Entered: 400 mV
